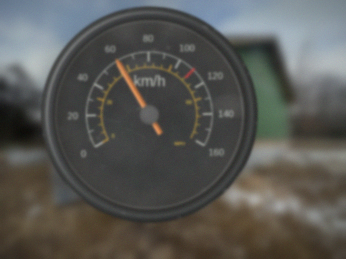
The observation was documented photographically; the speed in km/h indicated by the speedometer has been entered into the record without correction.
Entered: 60 km/h
